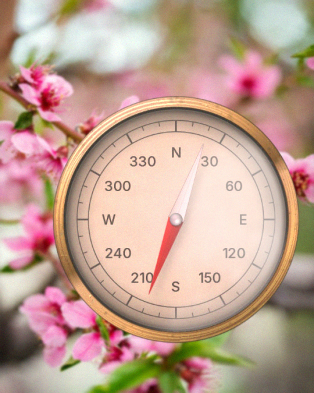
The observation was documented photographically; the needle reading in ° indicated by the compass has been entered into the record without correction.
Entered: 200 °
